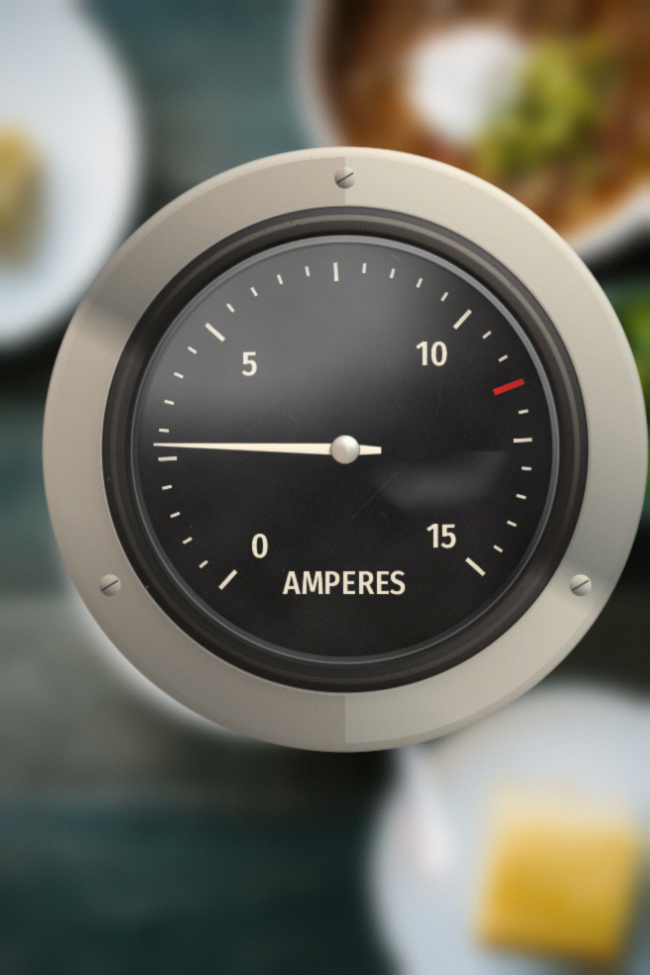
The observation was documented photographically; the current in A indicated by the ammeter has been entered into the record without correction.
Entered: 2.75 A
